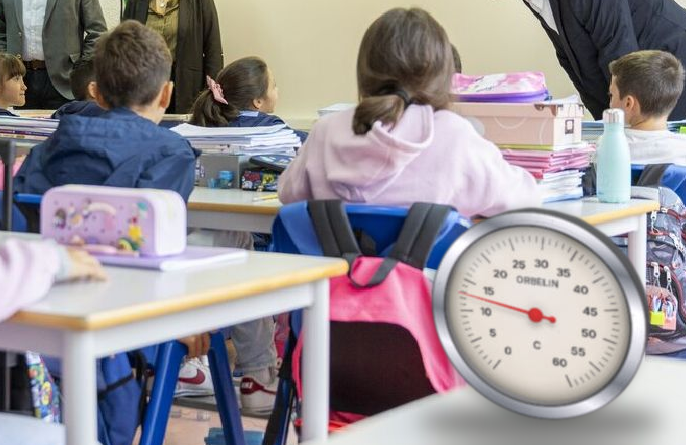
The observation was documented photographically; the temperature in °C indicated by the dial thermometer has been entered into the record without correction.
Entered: 13 °C
